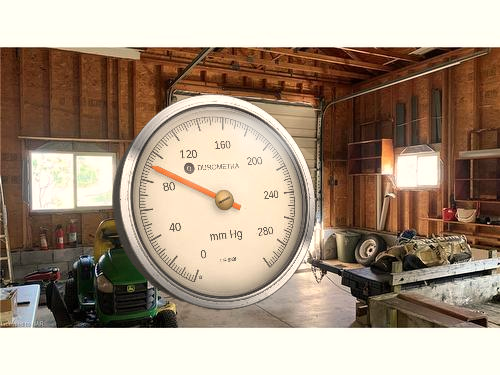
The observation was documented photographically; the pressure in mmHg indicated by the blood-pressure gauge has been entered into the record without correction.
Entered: 90 mmHg
